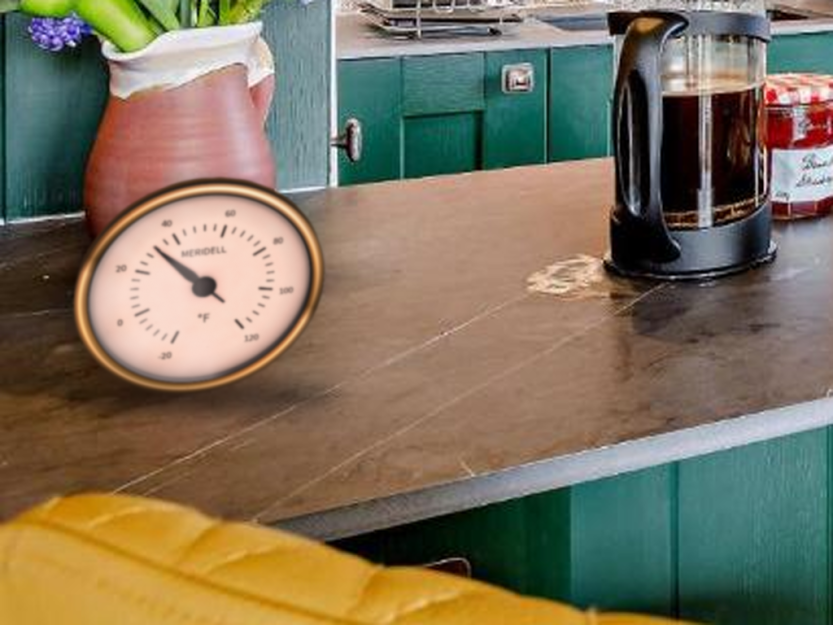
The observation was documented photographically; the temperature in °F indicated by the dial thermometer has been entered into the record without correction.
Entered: 32 °F
